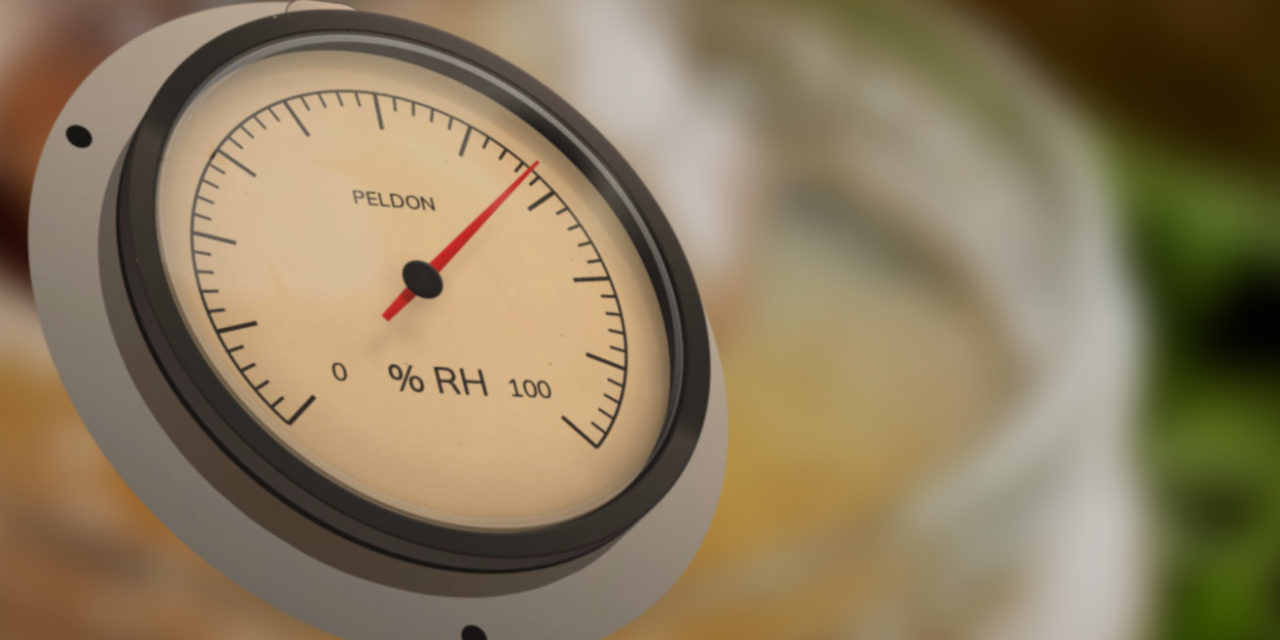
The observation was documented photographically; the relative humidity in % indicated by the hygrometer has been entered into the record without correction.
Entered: 67 %
